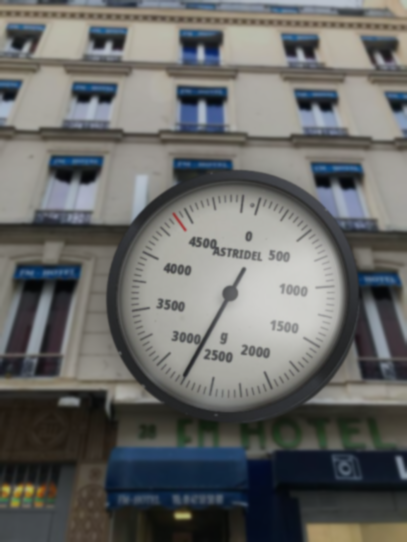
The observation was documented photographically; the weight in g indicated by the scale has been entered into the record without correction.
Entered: 2750 g
